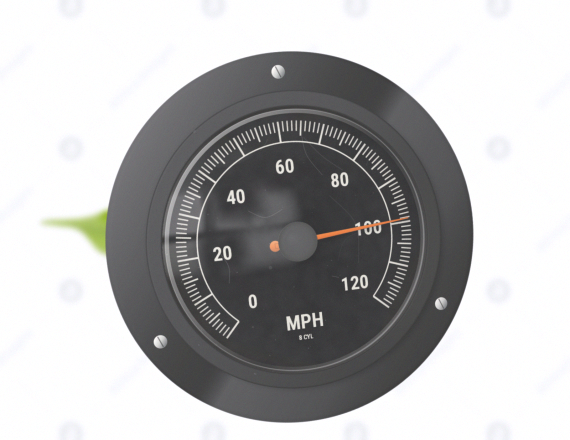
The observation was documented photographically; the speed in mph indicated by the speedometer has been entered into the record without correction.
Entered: 99 mph
